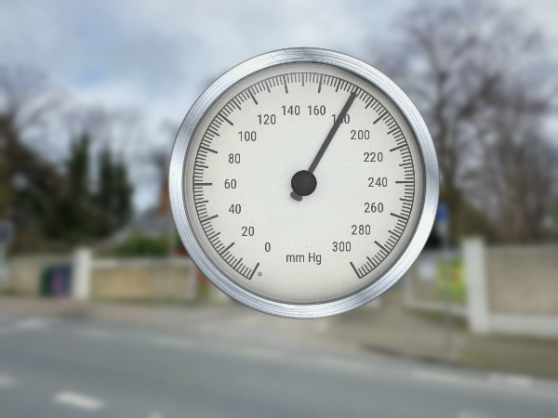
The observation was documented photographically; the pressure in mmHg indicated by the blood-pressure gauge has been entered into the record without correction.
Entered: 180 mmHg
